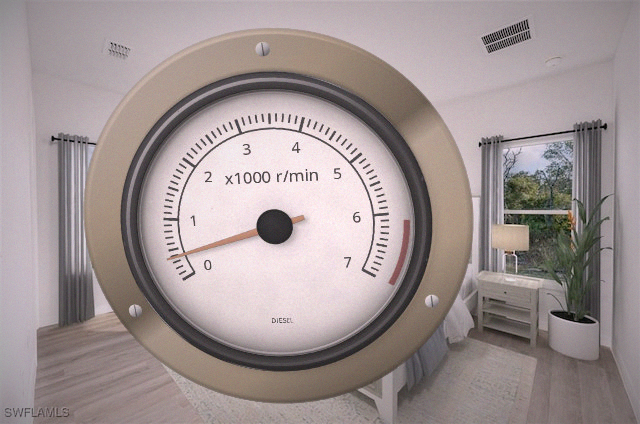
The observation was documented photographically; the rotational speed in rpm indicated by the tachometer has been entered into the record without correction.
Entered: 400 rpm
